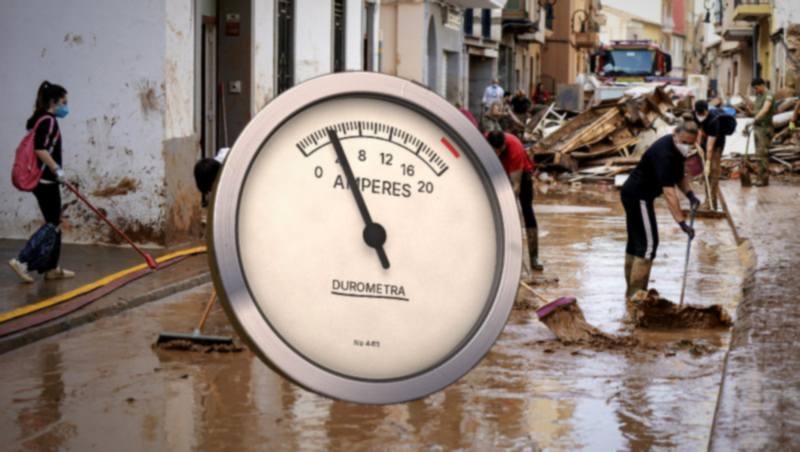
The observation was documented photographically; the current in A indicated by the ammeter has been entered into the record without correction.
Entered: 4 A
